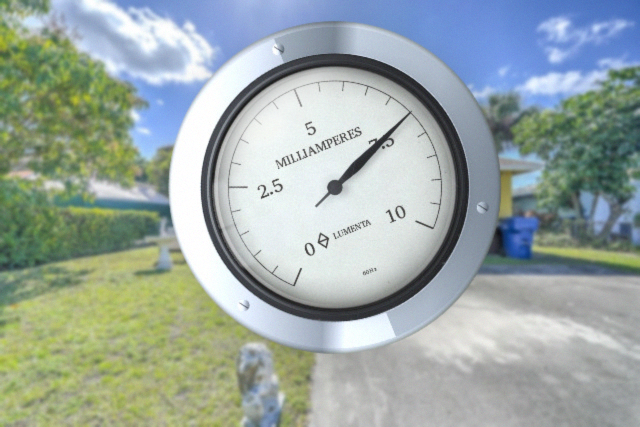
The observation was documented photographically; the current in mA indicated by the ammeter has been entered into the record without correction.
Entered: 7.5 mA
